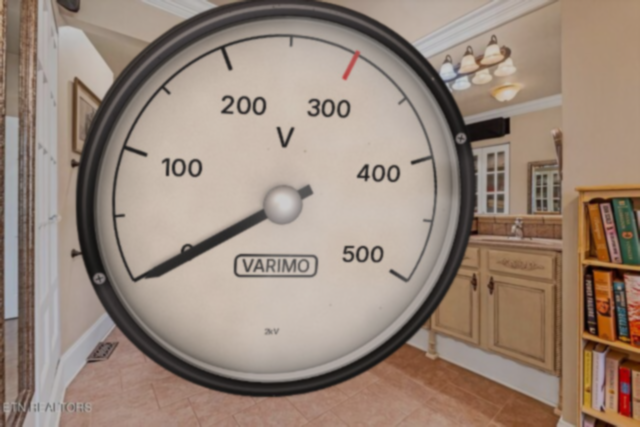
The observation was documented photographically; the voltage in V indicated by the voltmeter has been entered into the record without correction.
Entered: 0 V
